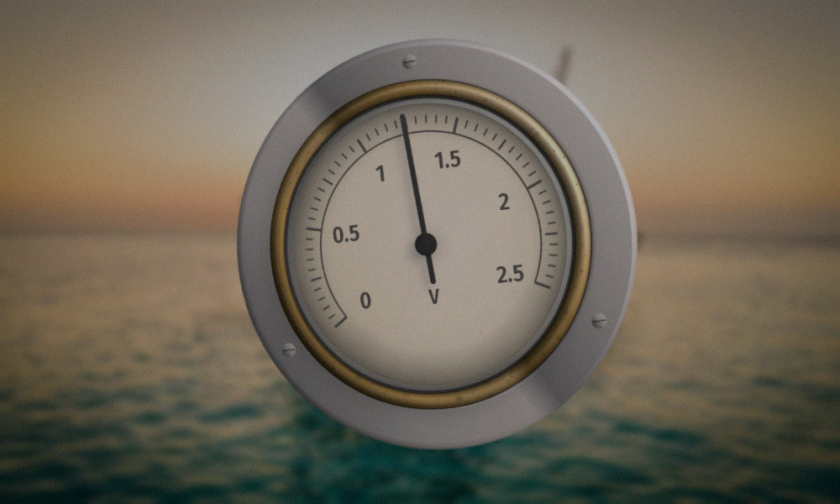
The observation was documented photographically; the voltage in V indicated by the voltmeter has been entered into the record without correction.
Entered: 1.25 V
